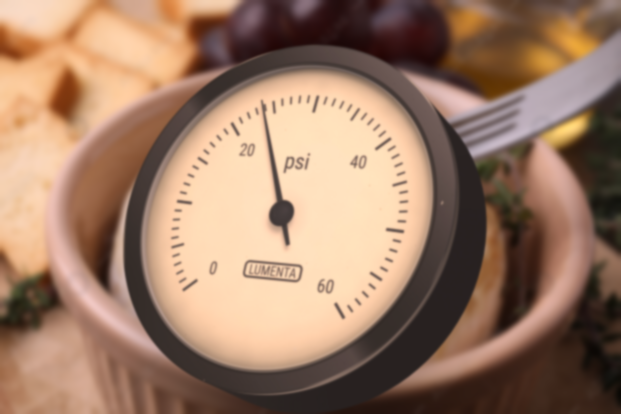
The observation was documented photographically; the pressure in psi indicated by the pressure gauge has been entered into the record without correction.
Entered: 24 psi
